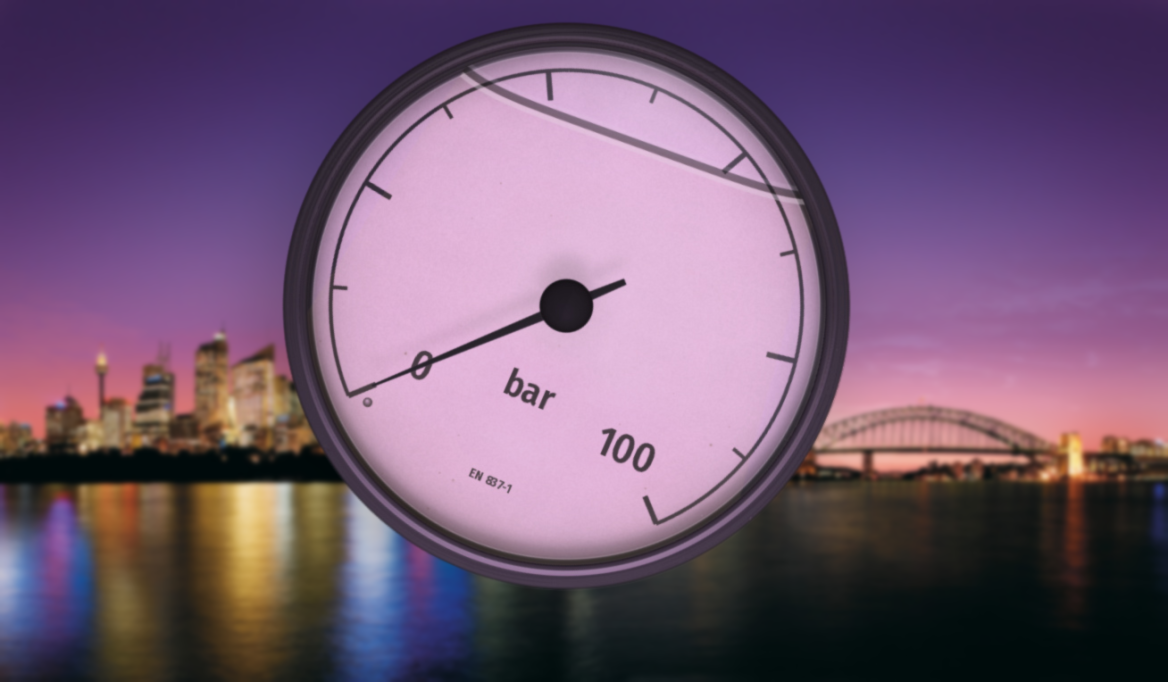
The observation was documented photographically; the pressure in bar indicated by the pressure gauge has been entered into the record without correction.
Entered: 0 bar
